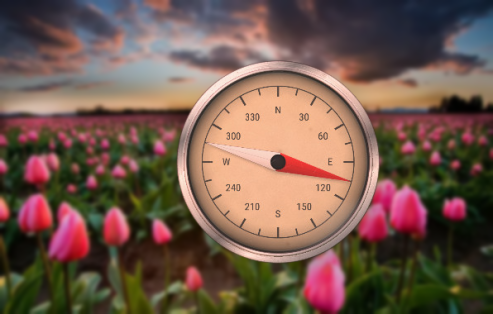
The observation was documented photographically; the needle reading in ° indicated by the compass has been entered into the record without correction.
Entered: 105 °
